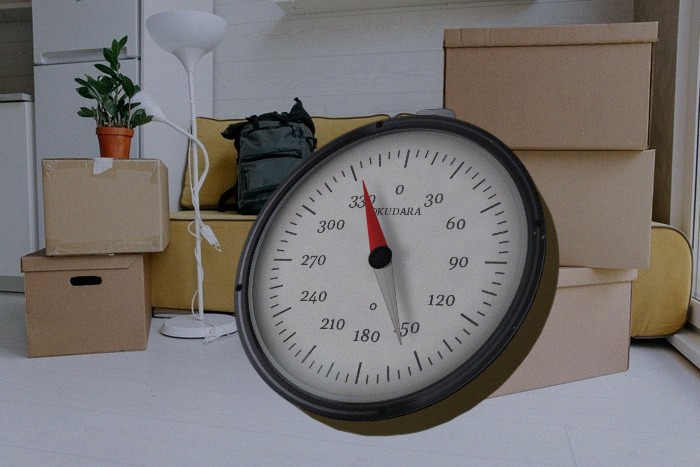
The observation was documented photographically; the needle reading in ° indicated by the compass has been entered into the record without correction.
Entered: 335 °
